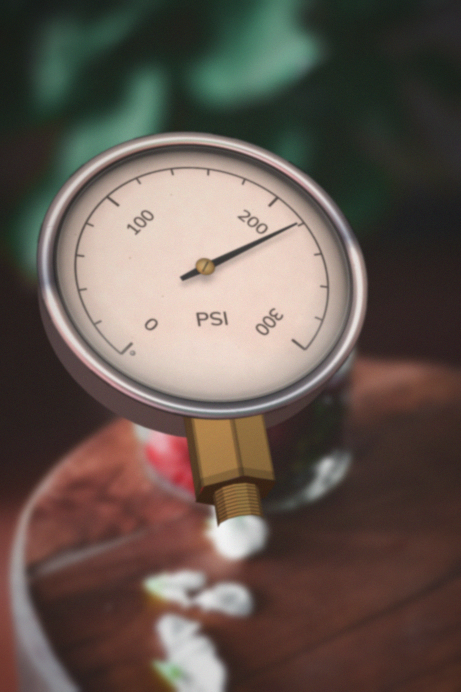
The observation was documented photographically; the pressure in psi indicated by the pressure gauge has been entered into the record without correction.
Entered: 220 psi
